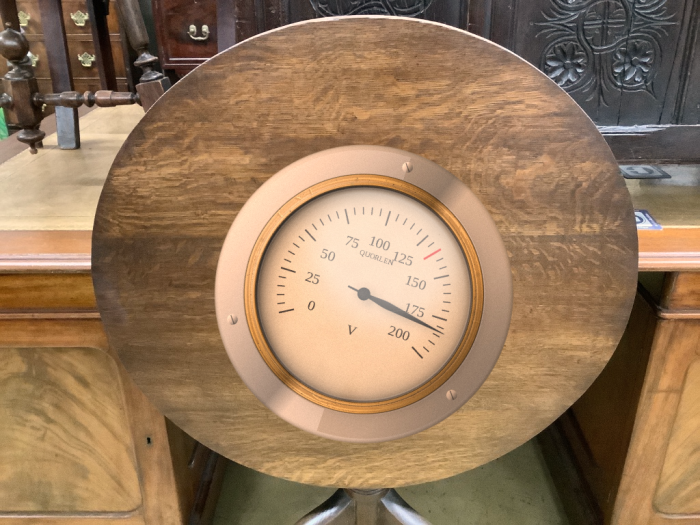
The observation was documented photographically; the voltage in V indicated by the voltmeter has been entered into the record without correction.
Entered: 182.5 V
